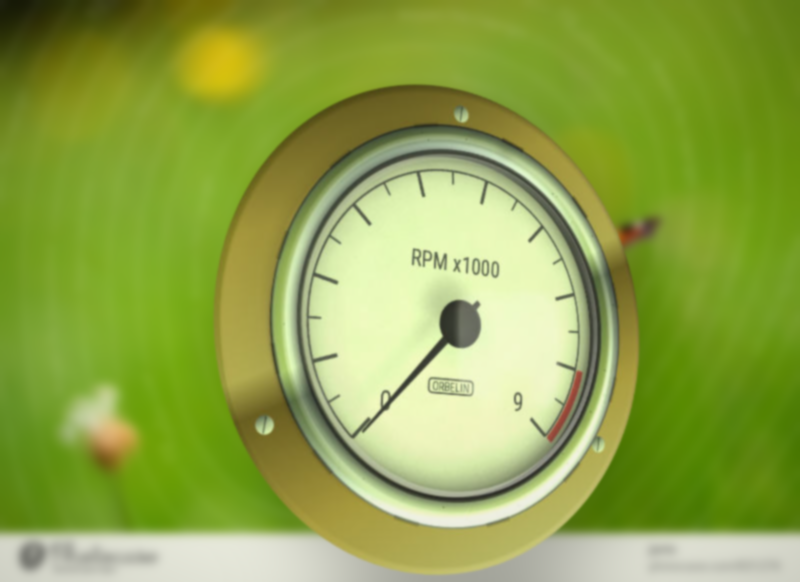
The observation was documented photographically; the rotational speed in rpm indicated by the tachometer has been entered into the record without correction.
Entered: 0 rpm
